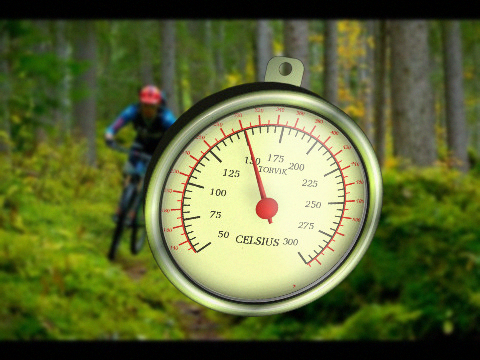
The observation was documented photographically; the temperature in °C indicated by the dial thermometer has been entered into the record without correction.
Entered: 150 °C
